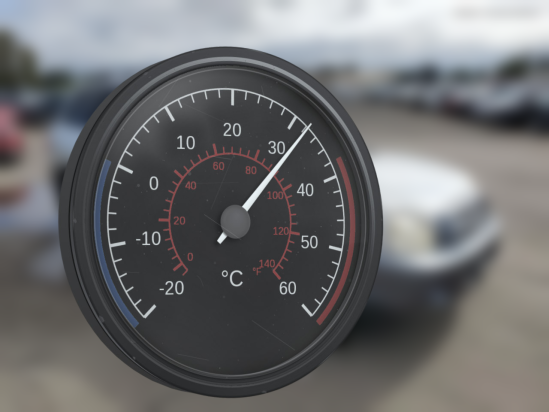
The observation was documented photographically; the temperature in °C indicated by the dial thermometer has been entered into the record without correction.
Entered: 32 °C
